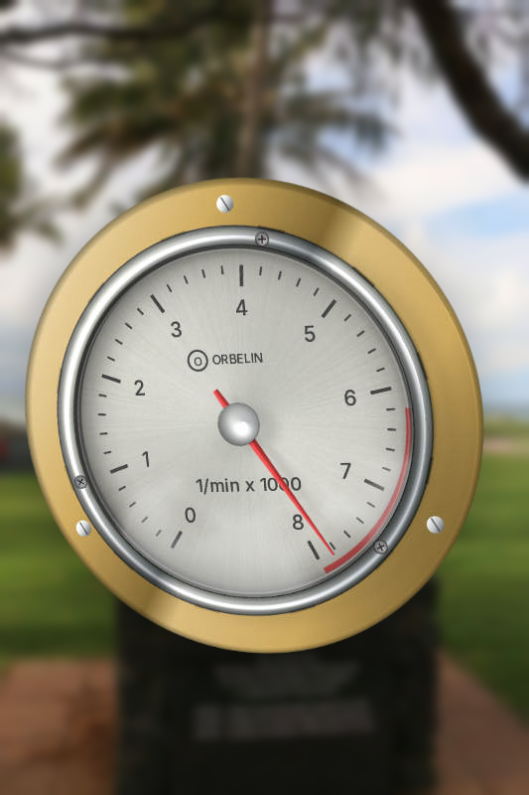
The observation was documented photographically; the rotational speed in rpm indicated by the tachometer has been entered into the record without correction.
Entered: 7800 rpm
